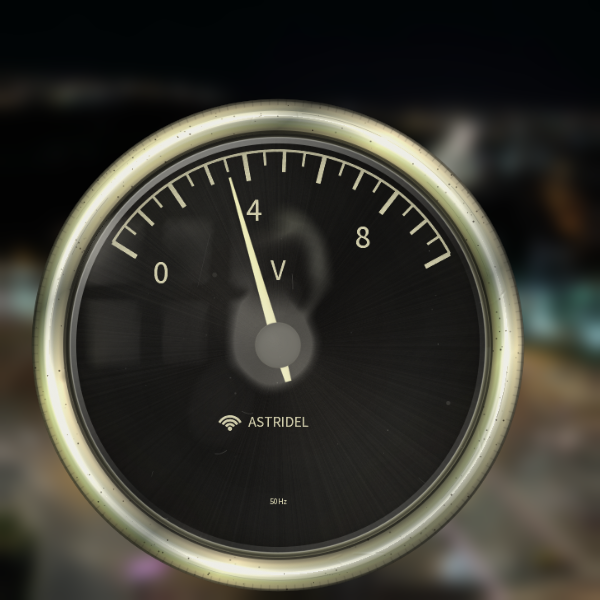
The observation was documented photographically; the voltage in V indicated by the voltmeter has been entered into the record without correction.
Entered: 3.5 V
